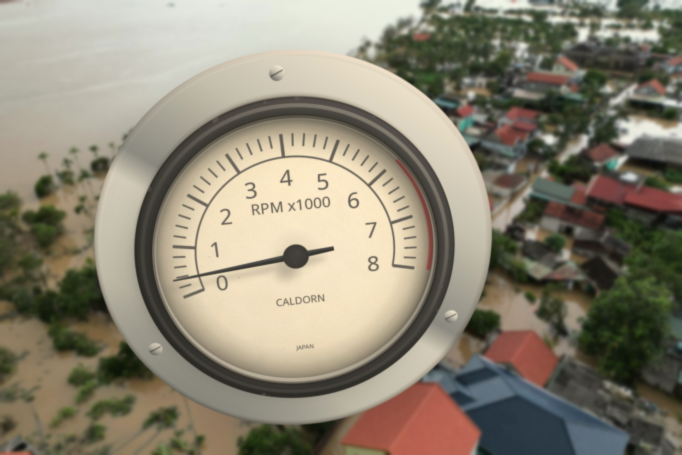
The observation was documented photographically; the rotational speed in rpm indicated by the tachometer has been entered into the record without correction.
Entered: 400 rpm
